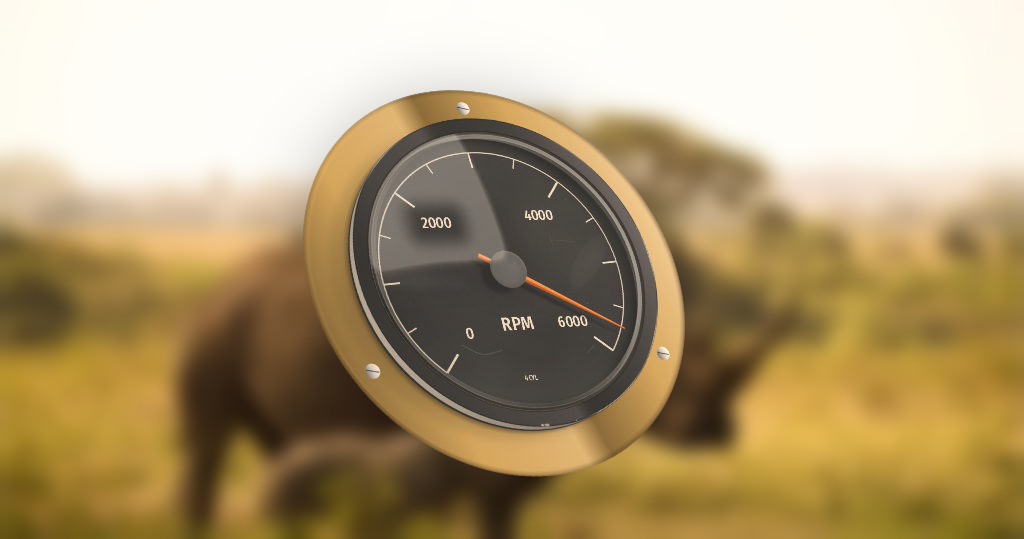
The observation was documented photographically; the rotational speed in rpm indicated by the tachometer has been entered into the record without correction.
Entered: 5750 rpm
